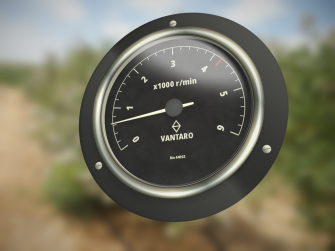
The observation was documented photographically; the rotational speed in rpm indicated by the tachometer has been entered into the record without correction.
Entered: 600 rpm
